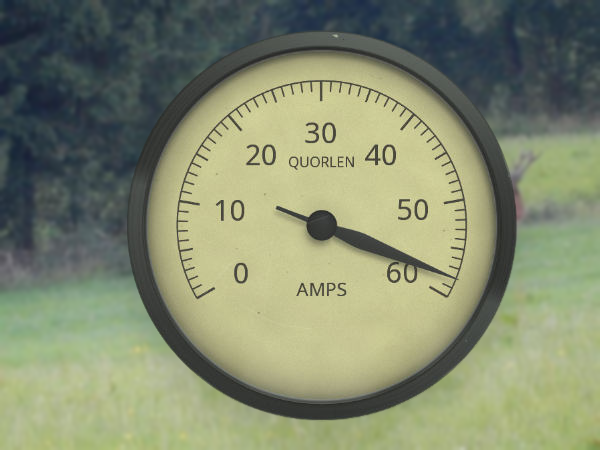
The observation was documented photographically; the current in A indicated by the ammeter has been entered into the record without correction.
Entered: 58 A
